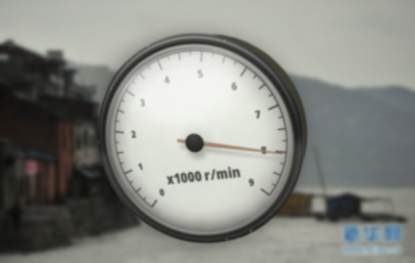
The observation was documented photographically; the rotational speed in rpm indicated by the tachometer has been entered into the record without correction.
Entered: 8000 rpm
